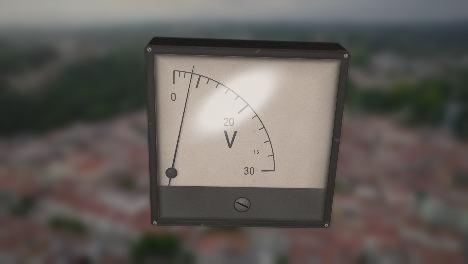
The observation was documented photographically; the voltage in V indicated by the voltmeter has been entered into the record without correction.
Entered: 8 V
